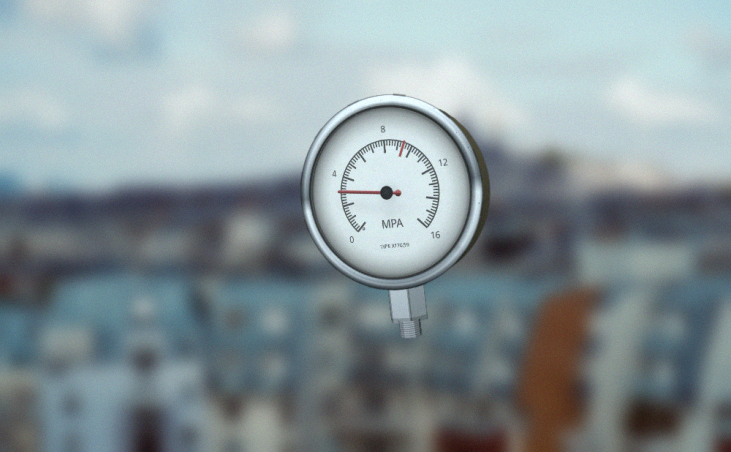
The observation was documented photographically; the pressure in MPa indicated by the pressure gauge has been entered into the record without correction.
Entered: 3 MPa
